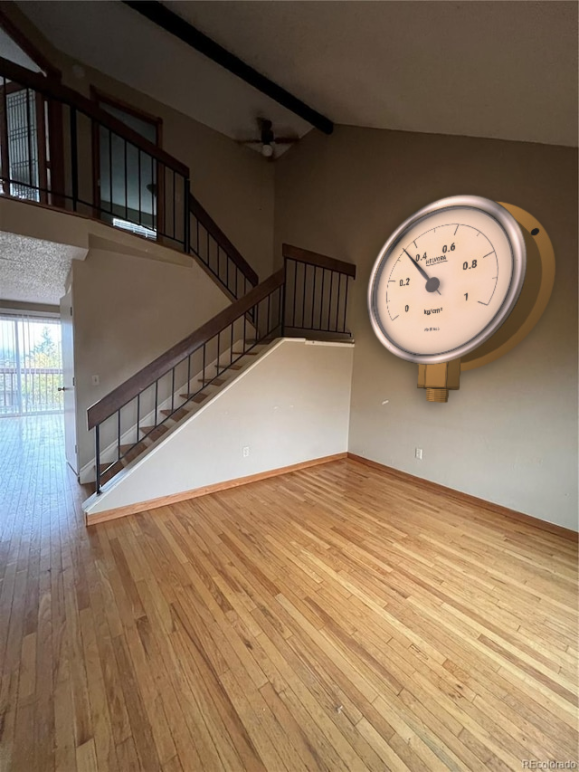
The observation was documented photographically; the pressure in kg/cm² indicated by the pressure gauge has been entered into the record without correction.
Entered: 0.35 kg/cm²
